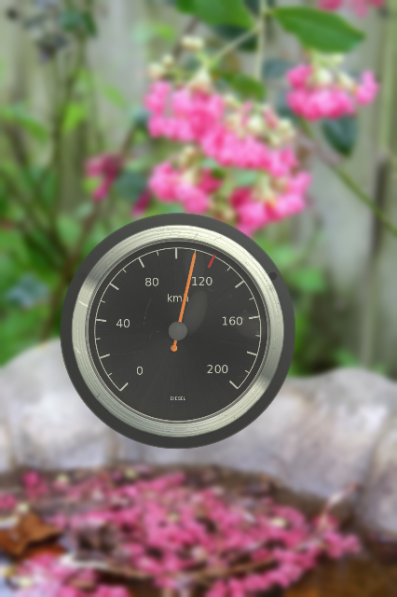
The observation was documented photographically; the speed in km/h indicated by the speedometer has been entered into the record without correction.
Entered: 110 km/h
